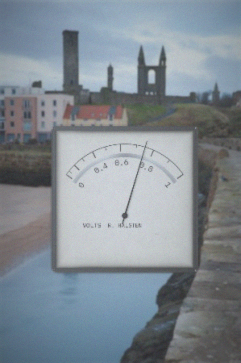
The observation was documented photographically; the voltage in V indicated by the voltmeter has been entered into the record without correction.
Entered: 0.75 V
